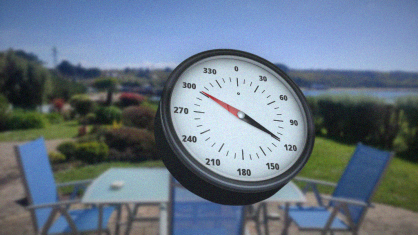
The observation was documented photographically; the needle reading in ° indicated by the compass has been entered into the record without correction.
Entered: 300 °
